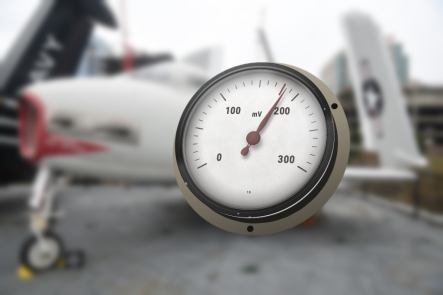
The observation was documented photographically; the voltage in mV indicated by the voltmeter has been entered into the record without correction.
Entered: 185 mV
